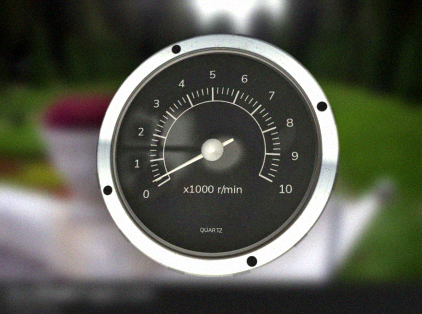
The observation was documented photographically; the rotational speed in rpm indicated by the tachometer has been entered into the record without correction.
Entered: 200 rpm
